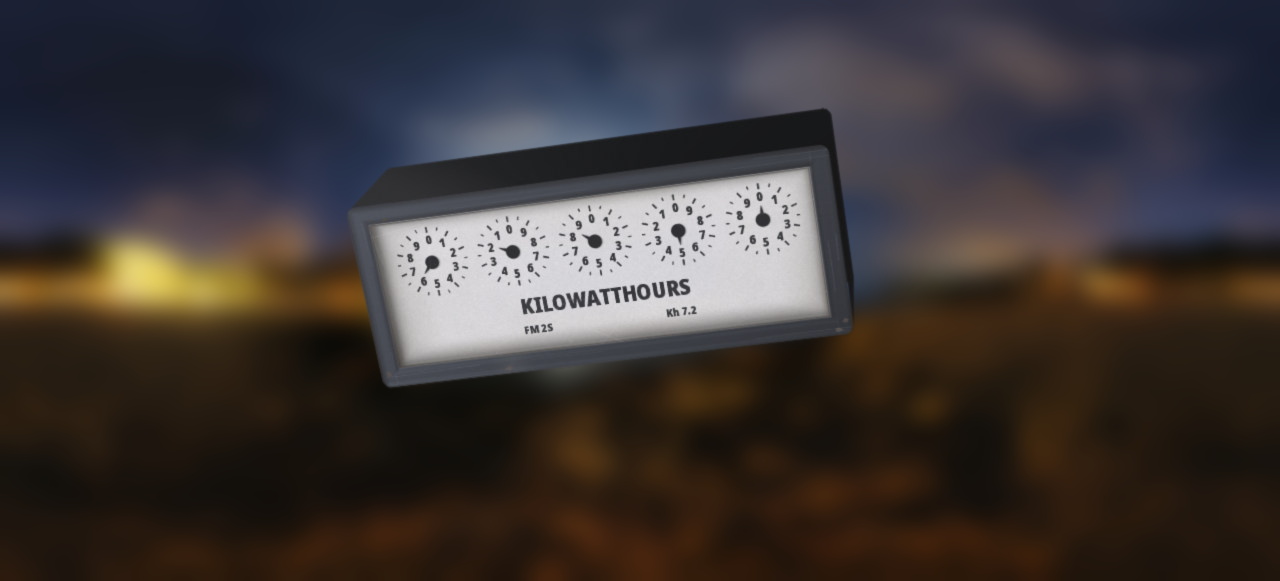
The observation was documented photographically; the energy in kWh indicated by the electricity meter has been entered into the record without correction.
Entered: 61850 kWh
